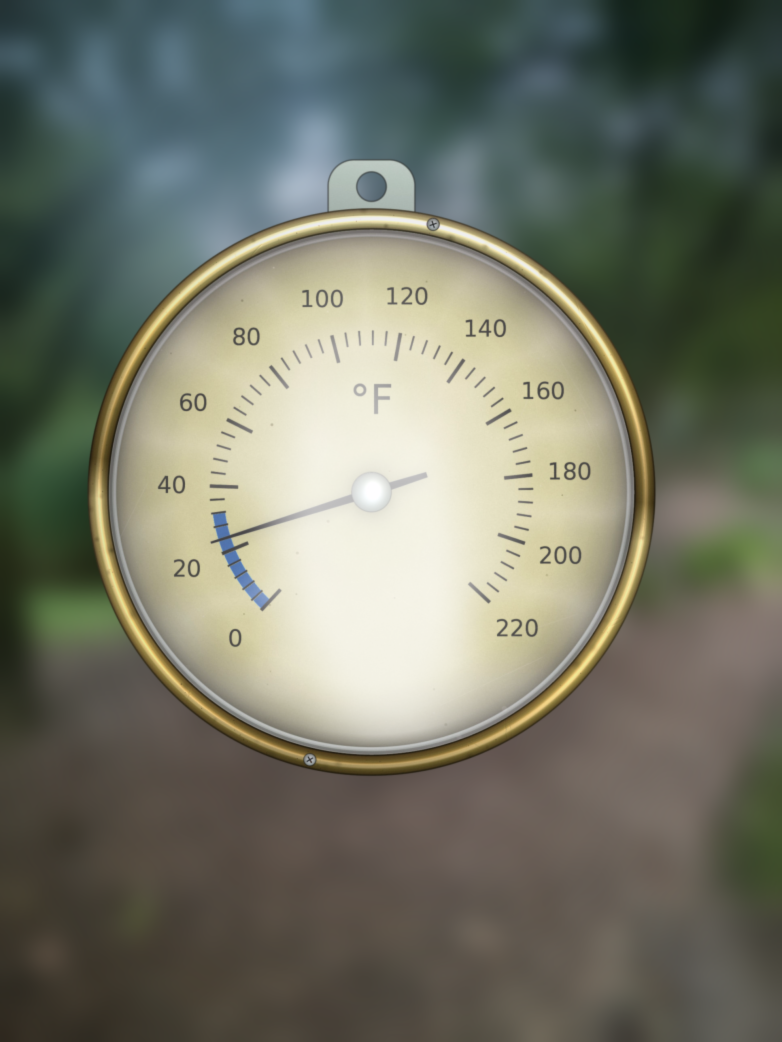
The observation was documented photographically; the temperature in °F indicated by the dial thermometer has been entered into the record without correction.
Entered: 24 °F
